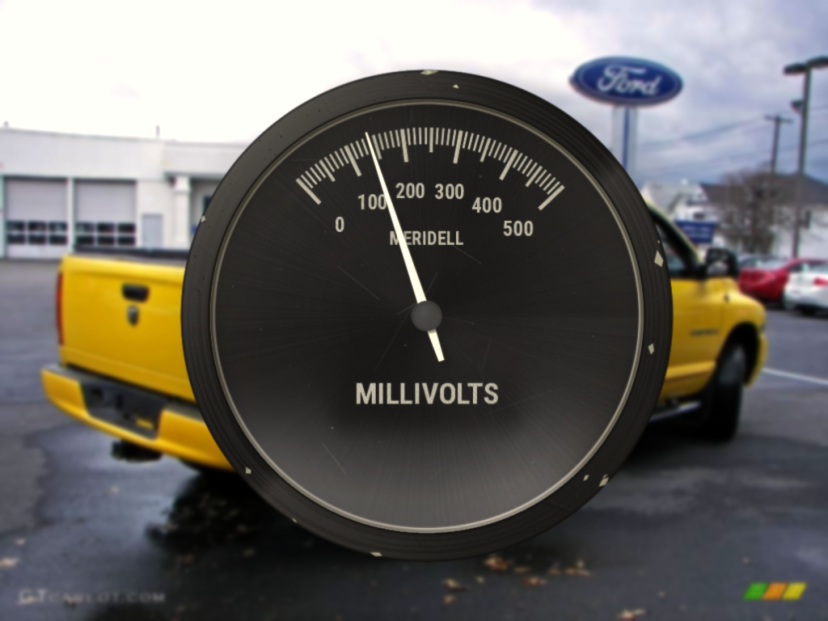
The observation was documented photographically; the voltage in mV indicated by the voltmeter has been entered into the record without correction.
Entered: 140 mV
